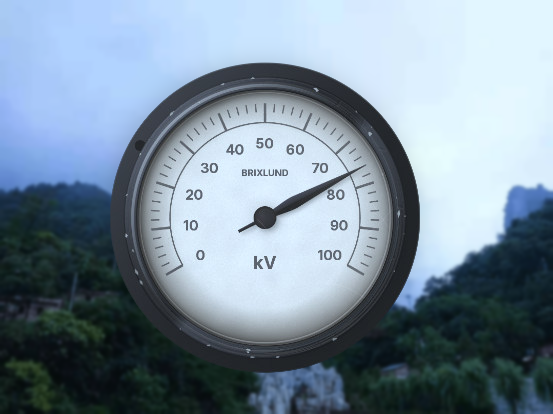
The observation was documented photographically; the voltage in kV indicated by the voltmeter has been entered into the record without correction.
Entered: 76 kV
